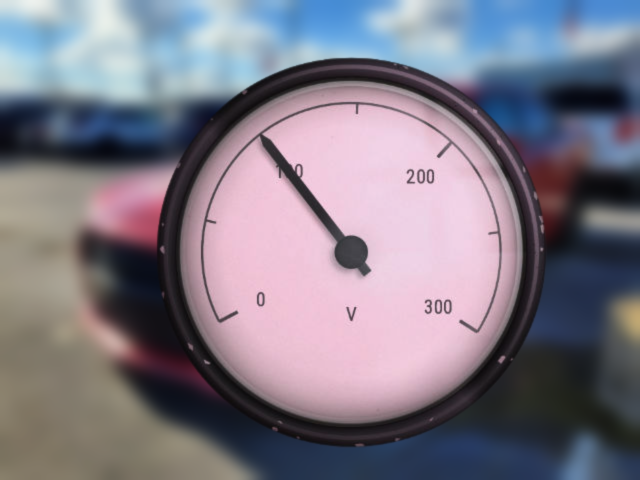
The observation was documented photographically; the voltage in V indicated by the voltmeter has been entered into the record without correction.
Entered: 100 V
